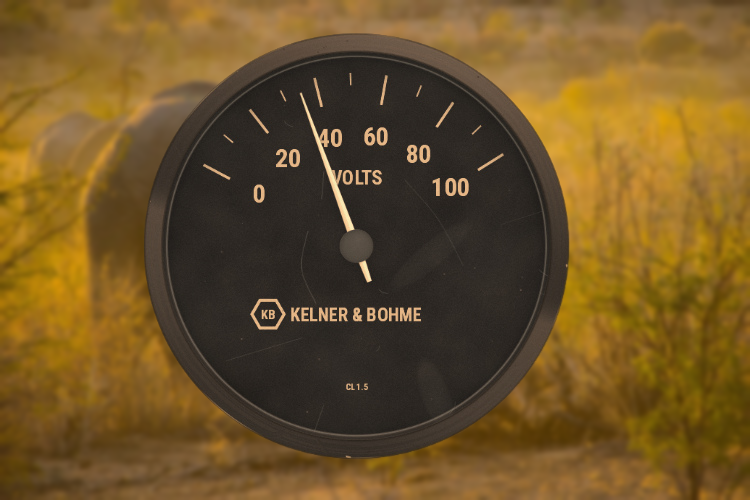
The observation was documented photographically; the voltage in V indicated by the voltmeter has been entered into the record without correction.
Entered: 35 V
